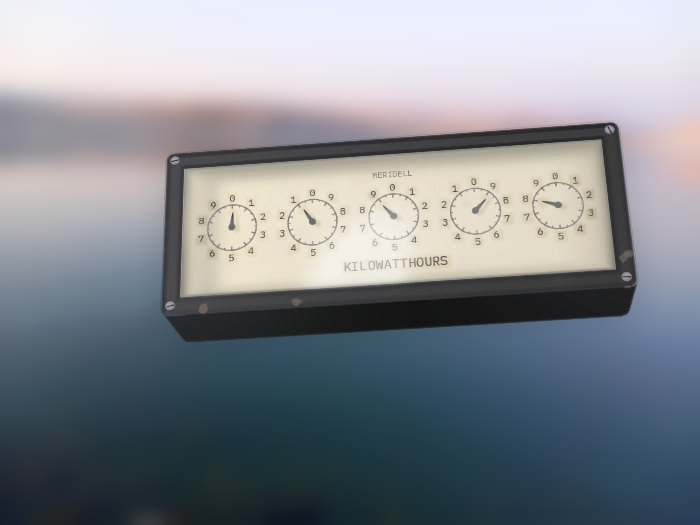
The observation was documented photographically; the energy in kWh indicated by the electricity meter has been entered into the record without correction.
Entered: 888 kWh
